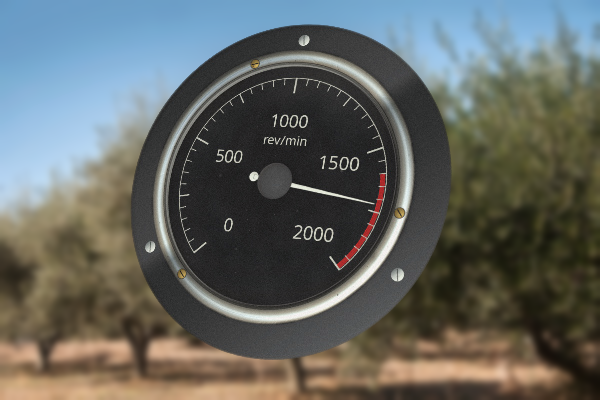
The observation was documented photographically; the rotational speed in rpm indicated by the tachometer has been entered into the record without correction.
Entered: 1725 rpm
